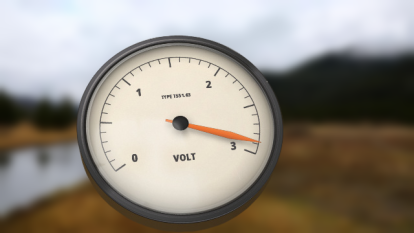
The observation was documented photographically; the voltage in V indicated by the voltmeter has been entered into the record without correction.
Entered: 2.9 V
